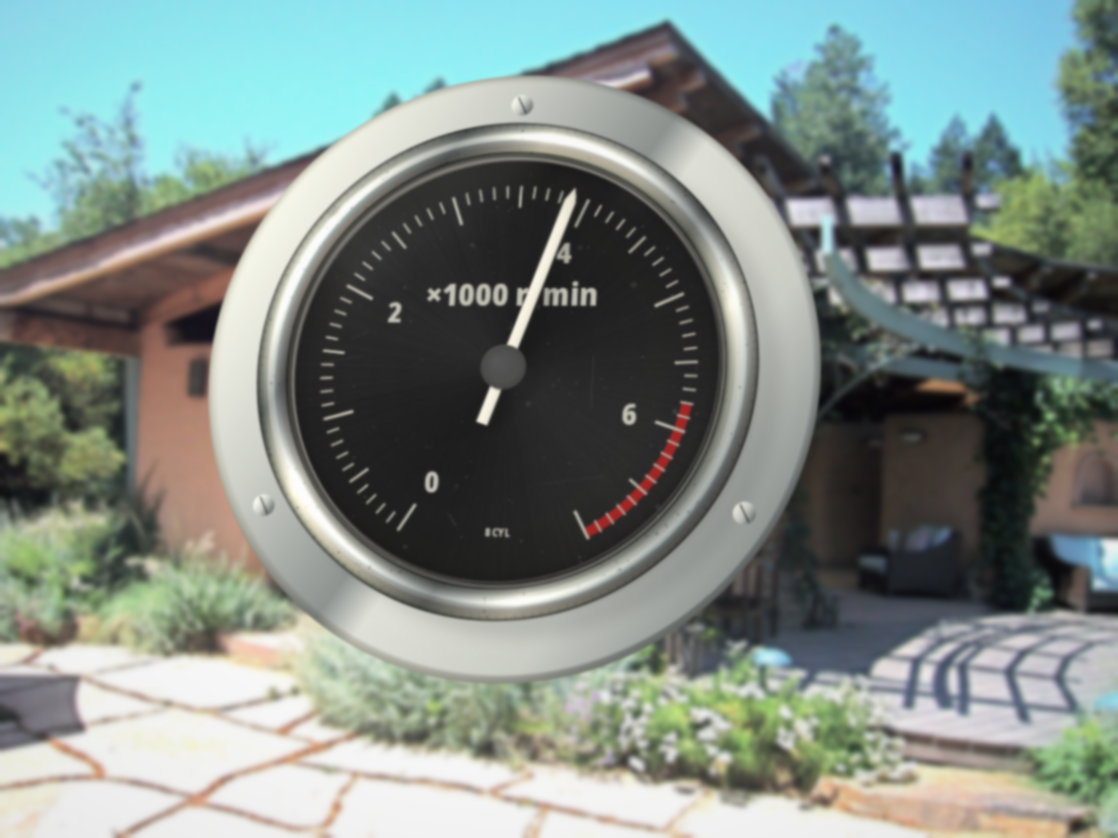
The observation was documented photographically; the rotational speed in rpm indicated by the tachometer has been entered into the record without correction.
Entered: 3900 rpm
